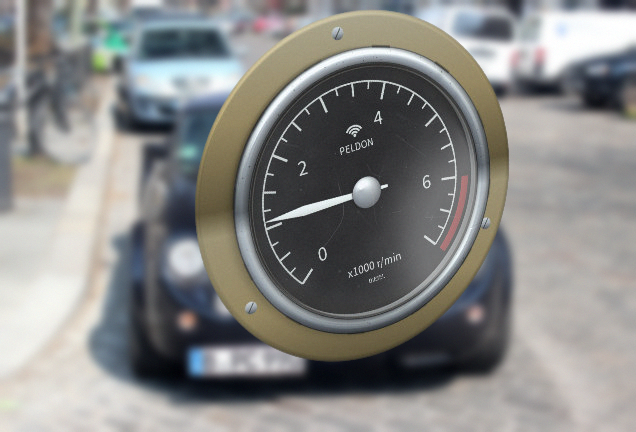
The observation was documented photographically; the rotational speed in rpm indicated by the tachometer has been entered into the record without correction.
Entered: 1125 rpm
